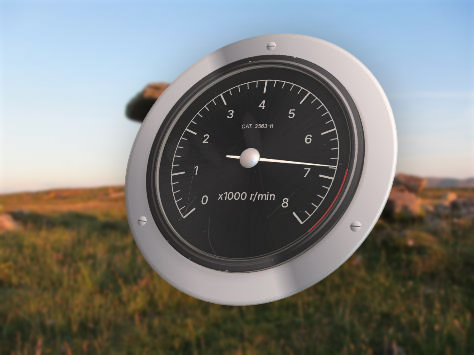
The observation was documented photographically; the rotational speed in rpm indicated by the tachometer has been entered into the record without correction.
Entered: 6800 rpm
